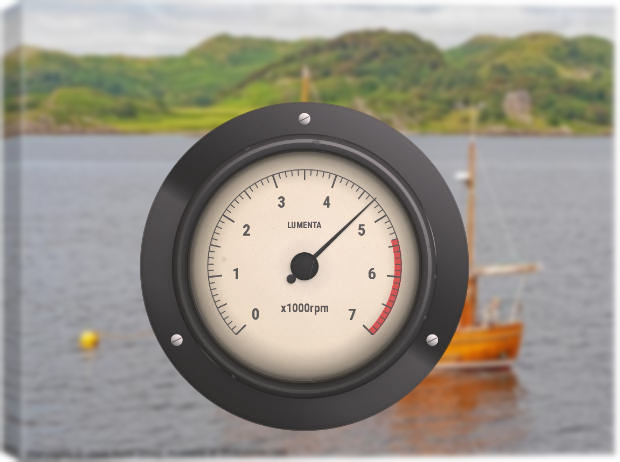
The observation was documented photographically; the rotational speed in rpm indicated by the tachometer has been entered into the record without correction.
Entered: 4700 rpm
